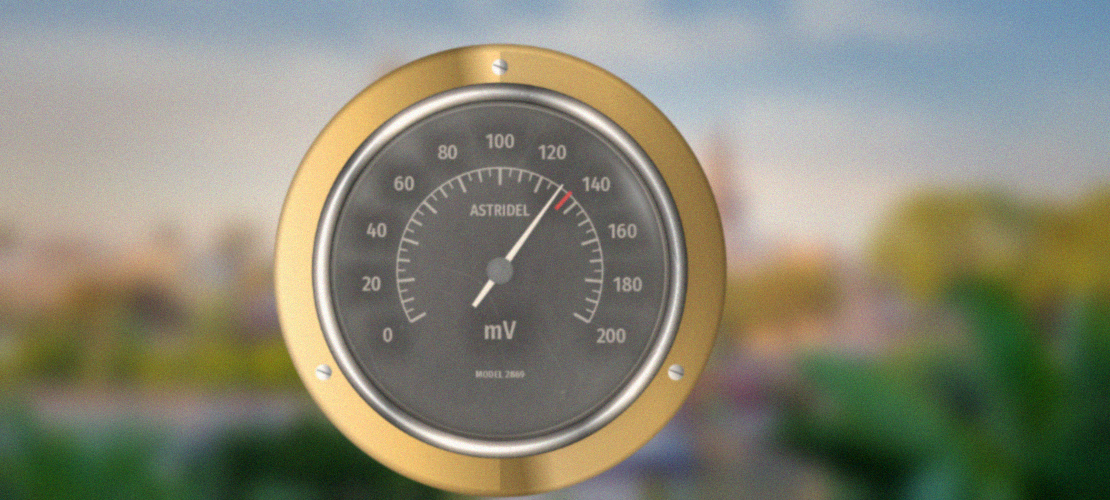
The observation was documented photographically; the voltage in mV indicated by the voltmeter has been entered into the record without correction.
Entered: 130 mV
